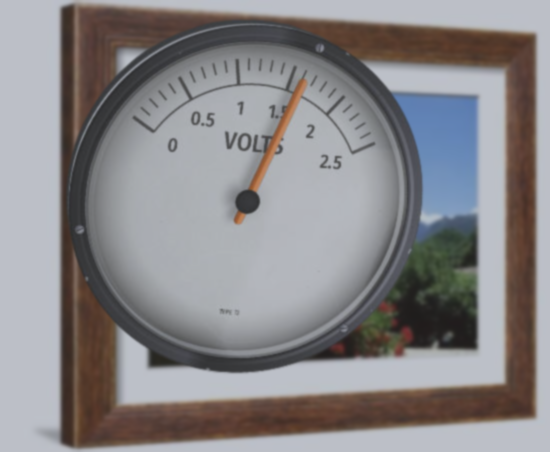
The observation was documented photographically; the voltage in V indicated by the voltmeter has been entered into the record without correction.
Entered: 1.6 V
